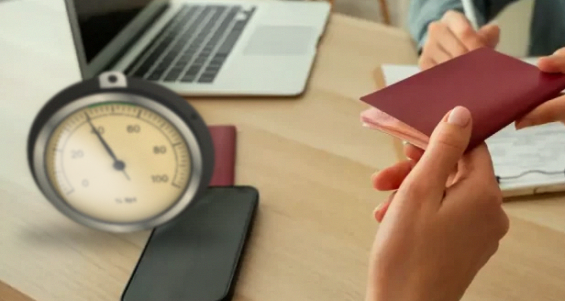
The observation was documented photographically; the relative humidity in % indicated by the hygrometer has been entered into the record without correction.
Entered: 40 %
